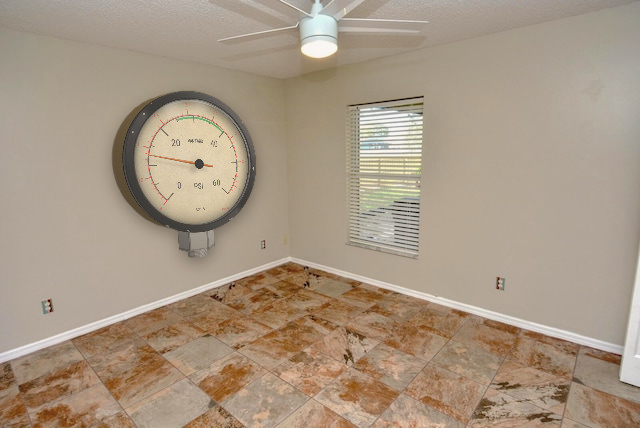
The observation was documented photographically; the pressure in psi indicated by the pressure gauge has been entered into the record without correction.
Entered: 12.5 psi
